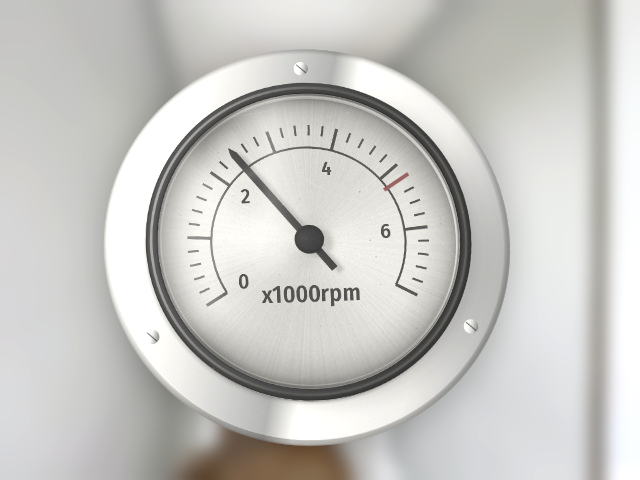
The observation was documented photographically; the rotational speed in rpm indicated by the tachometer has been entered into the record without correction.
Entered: 2400 rpm
